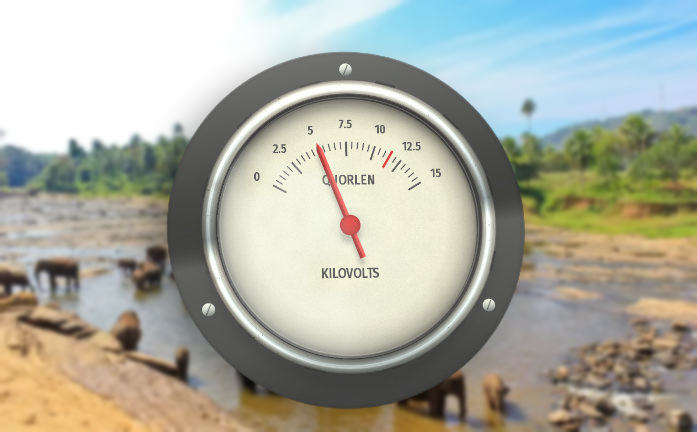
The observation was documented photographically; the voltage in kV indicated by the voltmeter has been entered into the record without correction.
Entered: 5 kV
